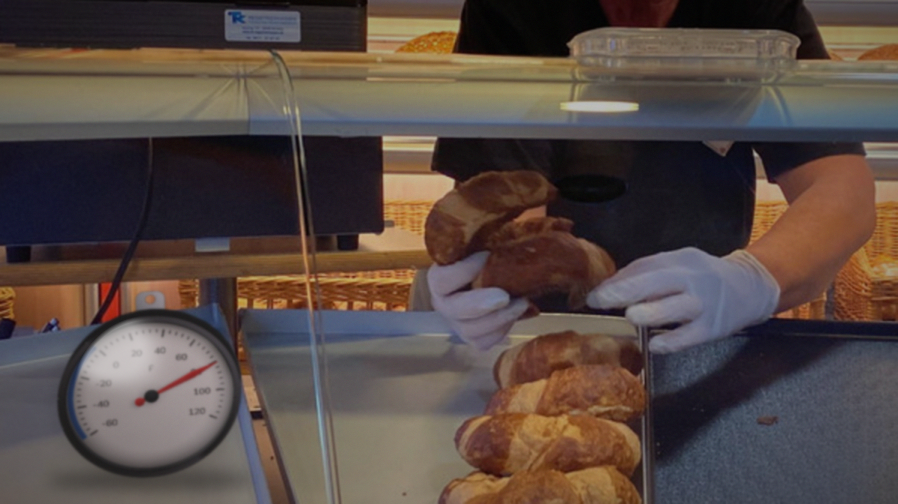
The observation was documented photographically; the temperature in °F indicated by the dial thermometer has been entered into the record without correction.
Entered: 80 °F
